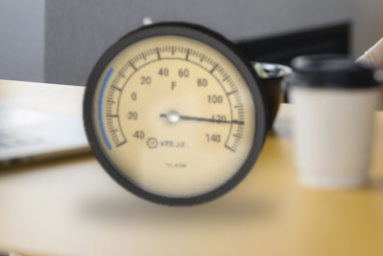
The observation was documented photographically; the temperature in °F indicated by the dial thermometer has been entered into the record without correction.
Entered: 120 °F
